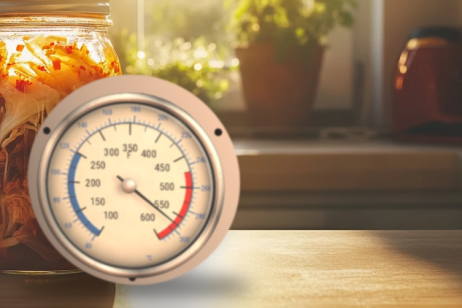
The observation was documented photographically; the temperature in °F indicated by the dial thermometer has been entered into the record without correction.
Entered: 562.5 °F
